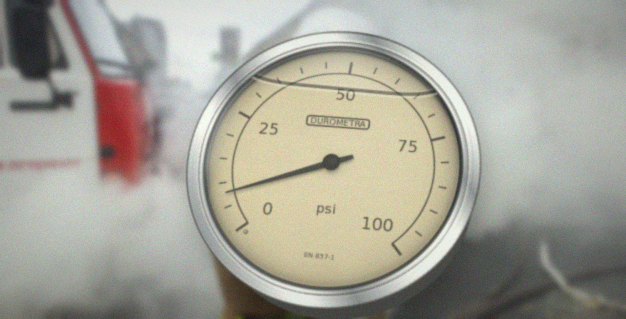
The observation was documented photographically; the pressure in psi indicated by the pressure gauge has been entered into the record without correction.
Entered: 7.5 psi
